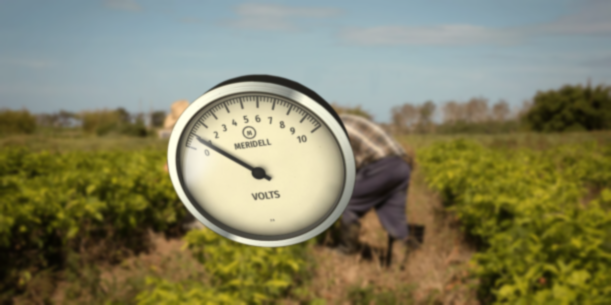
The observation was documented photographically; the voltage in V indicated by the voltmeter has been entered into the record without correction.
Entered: 1 V
